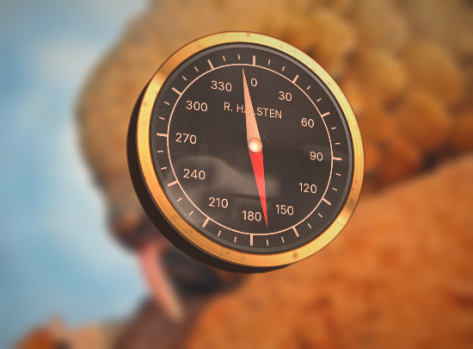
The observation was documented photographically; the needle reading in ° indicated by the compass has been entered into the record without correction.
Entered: 170 °
